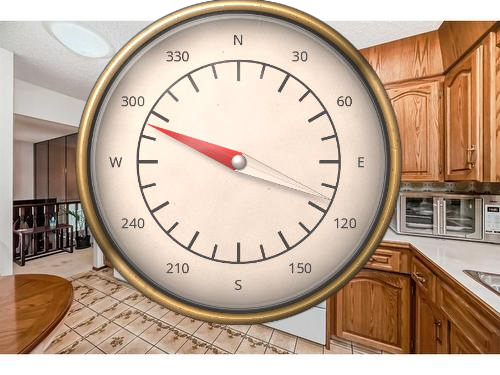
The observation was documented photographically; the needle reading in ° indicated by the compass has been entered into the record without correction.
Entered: 292.5 °
